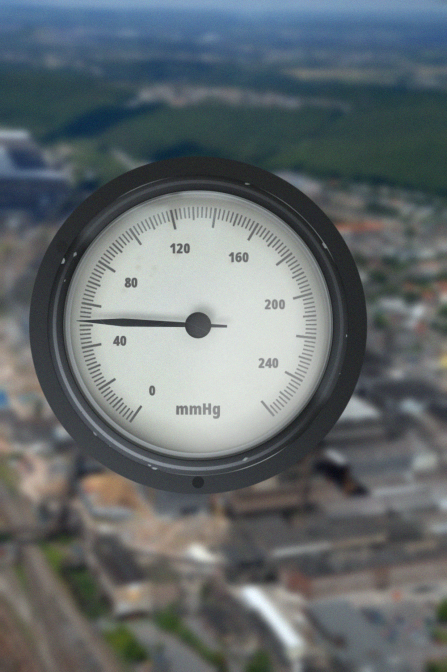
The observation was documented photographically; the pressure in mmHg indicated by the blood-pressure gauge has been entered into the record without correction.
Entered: 52 mmHg
